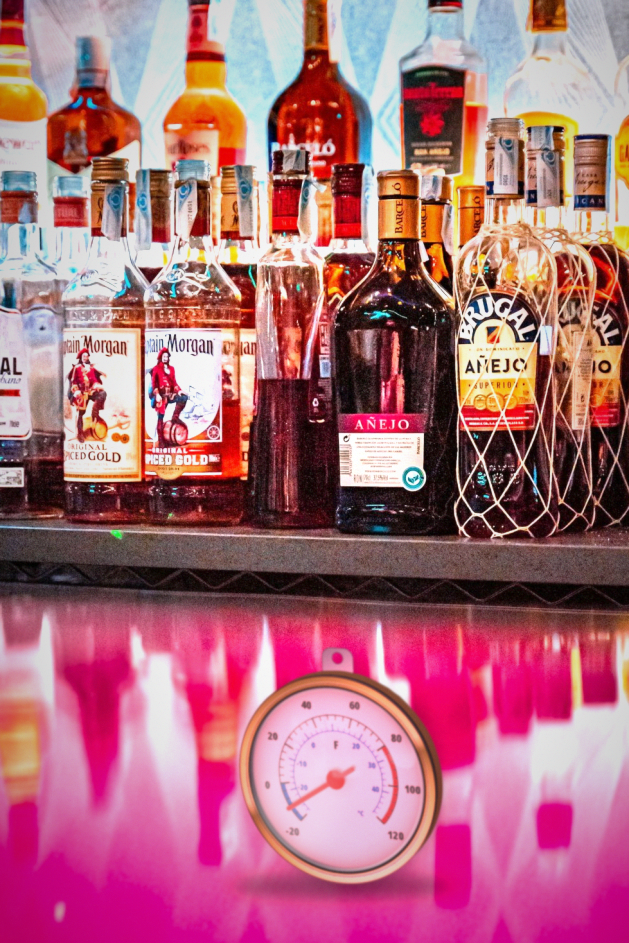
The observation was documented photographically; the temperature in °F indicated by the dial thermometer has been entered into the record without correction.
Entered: -12 °F
